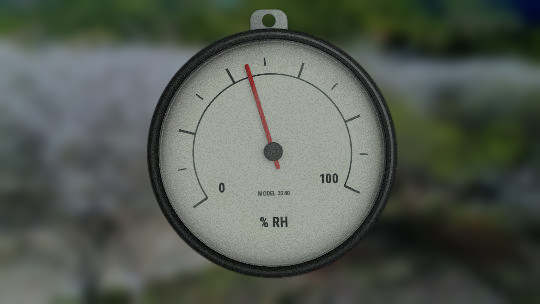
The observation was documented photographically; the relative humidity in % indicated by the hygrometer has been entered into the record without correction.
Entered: 45 %
